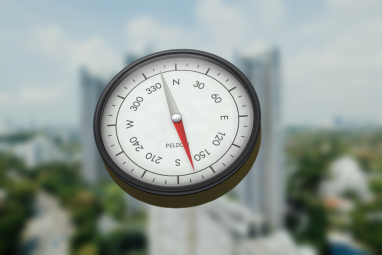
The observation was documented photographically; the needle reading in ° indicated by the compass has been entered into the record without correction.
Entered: 165 °
